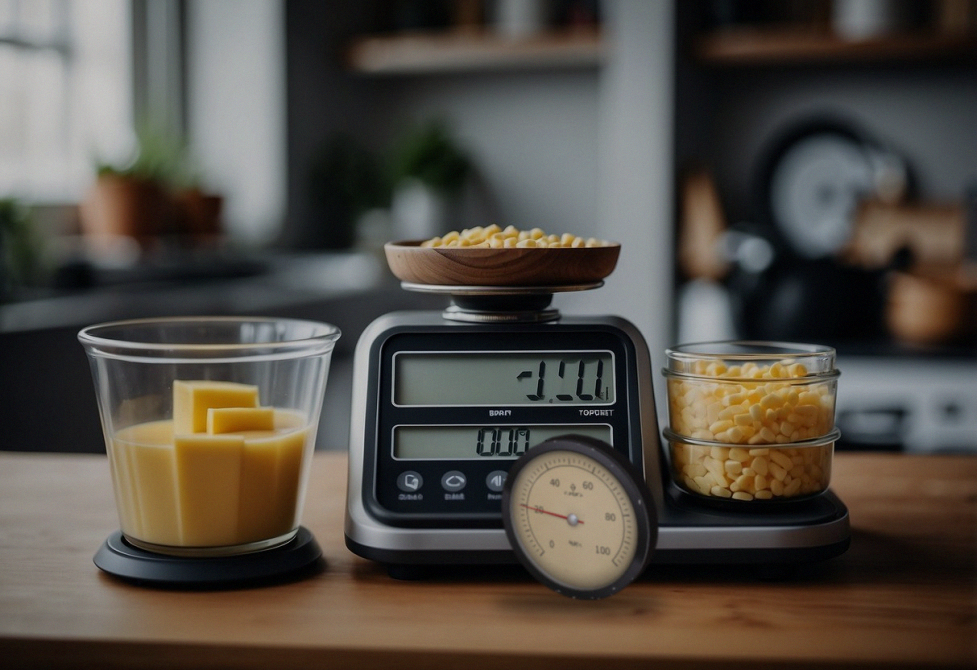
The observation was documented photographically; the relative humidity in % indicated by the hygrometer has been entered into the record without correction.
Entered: 20 %
